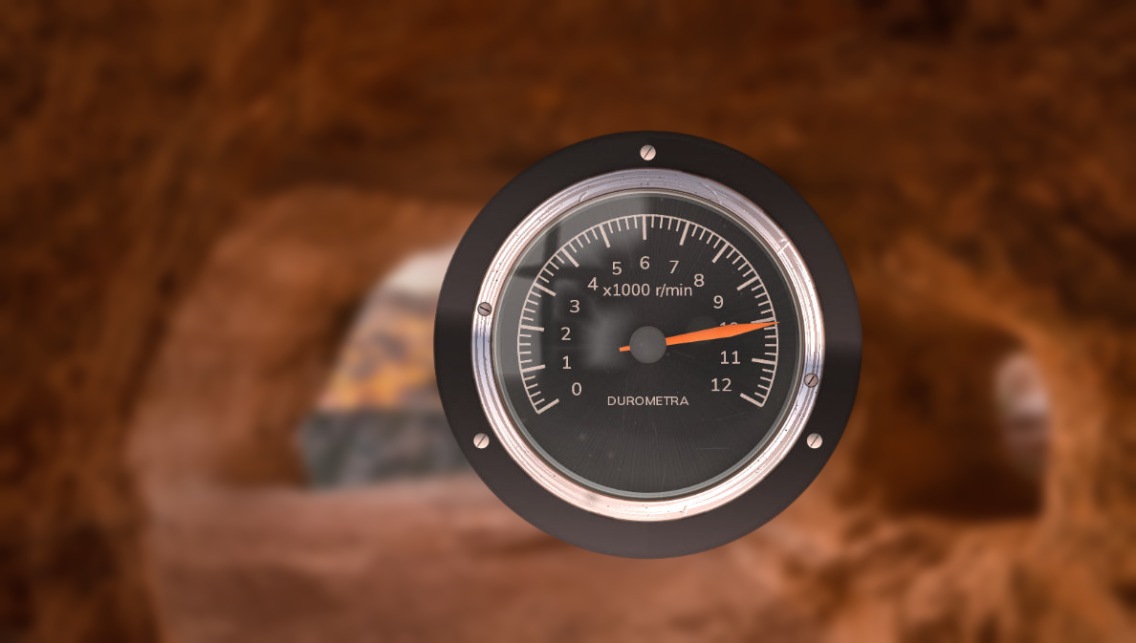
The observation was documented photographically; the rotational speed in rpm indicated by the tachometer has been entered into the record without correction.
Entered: 10100 rpm
